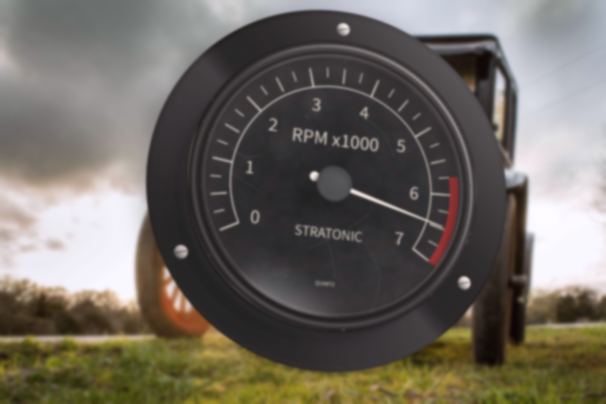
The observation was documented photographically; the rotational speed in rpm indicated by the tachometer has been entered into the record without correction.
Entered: 6500 rpm
